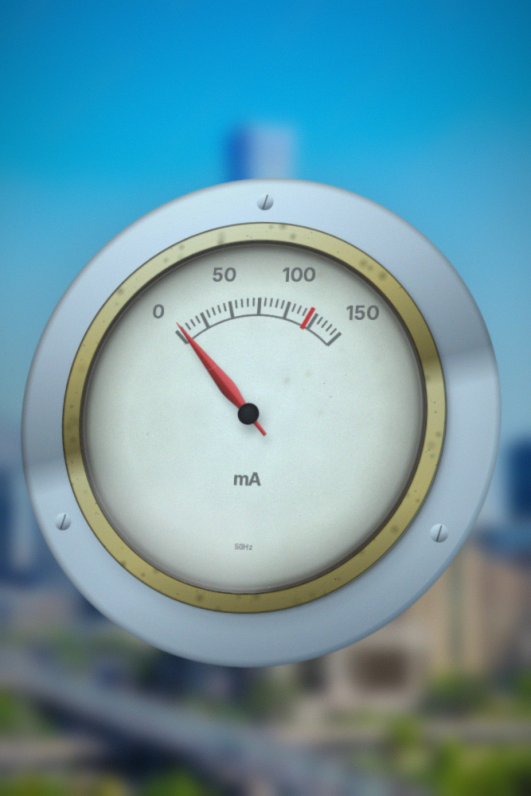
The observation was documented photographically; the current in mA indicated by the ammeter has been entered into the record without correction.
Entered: 5 mA
